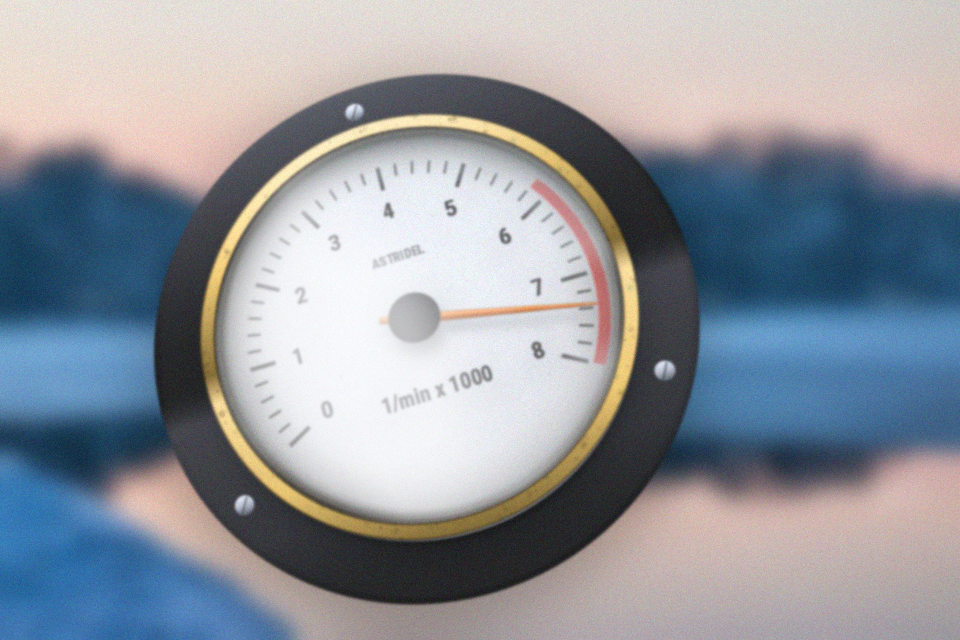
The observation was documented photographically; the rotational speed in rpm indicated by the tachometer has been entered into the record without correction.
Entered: 7400 rpm
